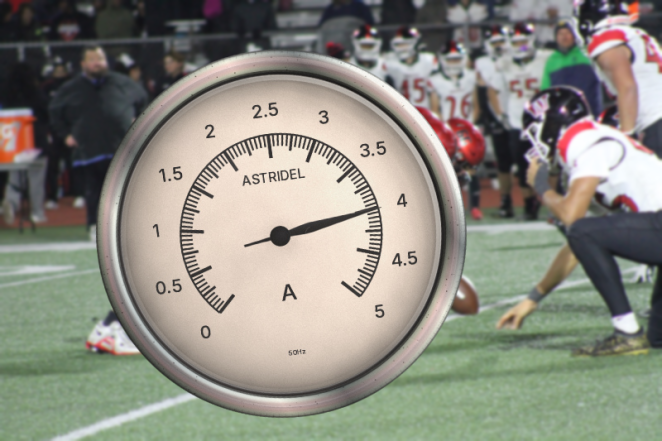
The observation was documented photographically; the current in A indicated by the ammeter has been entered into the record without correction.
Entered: 4 A
